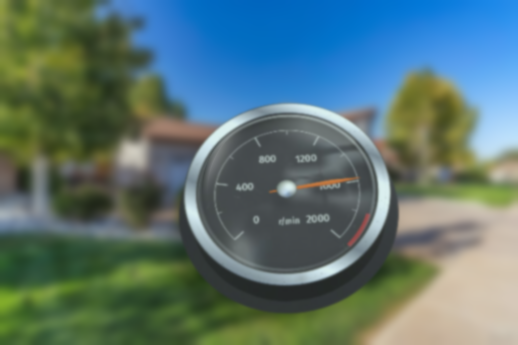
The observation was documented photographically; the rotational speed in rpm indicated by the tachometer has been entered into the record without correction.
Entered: 1600 rpm
